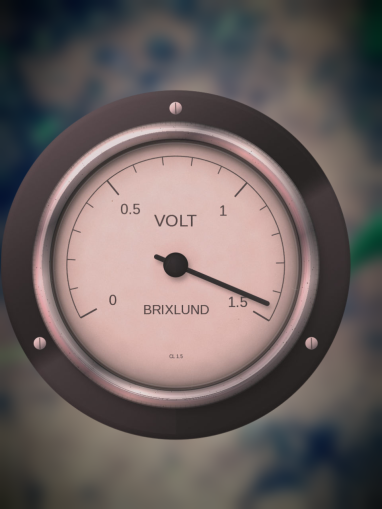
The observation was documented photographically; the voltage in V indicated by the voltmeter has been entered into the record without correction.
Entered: 1.45 V
